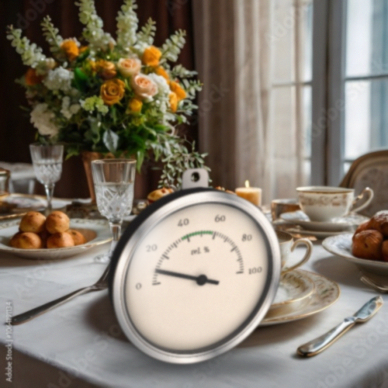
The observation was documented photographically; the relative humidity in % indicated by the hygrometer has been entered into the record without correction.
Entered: 10 %
